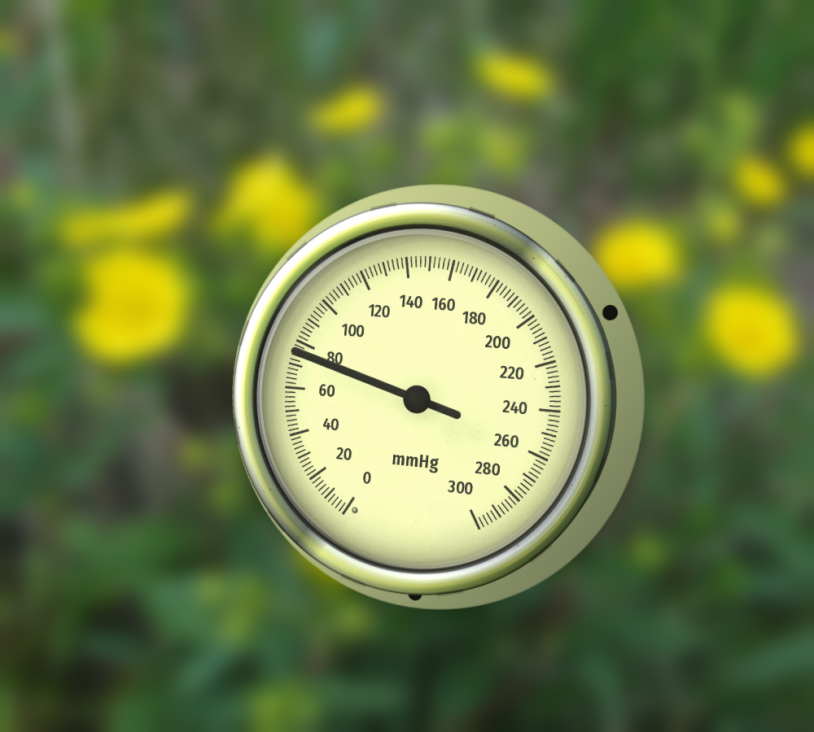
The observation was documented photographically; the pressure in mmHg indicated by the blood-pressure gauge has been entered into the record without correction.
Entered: 76 mmHg
